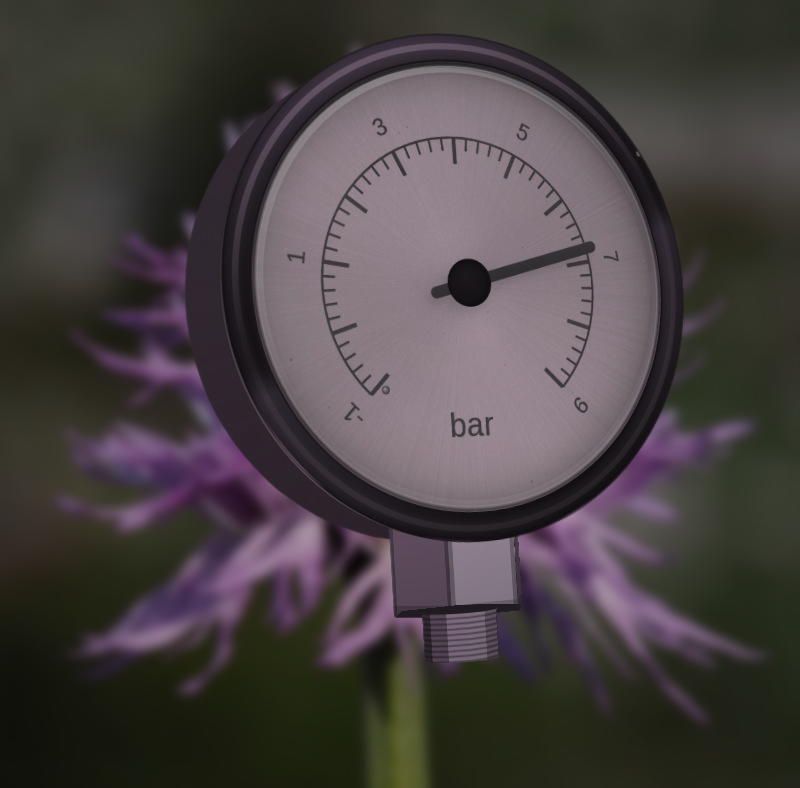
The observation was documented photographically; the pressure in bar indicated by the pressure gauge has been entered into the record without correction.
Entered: 6.8 bar
